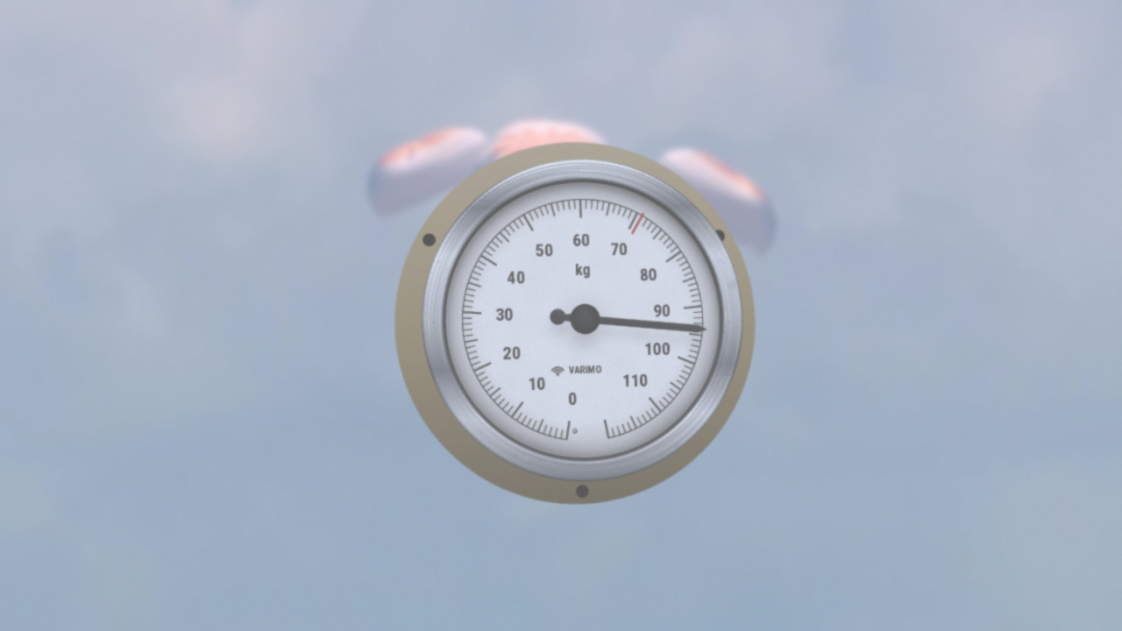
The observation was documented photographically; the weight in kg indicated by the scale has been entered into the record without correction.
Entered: 94 kg
